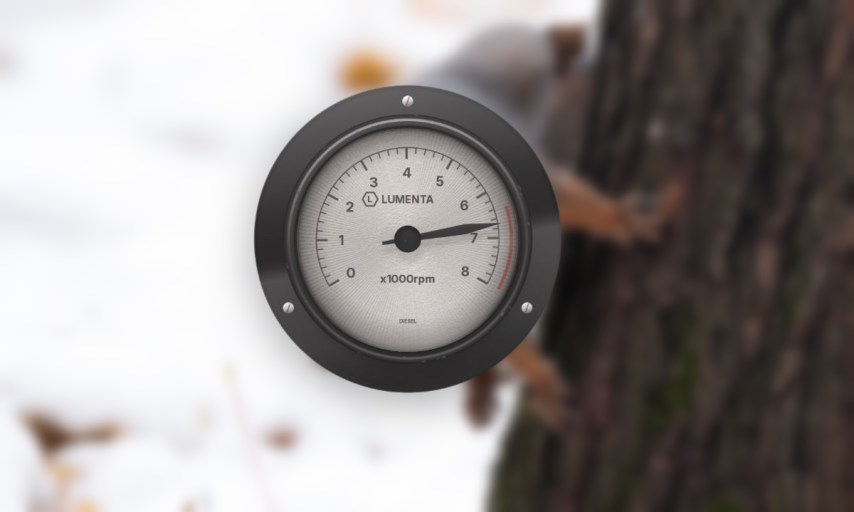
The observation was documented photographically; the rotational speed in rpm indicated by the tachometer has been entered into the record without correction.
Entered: 6700 rpm
